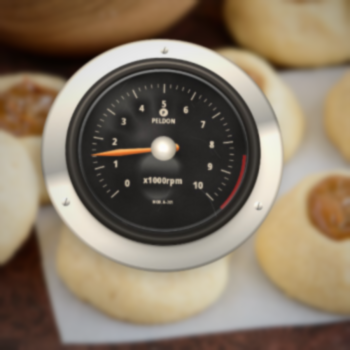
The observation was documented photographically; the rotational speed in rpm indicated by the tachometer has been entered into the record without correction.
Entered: 1400 rpm
